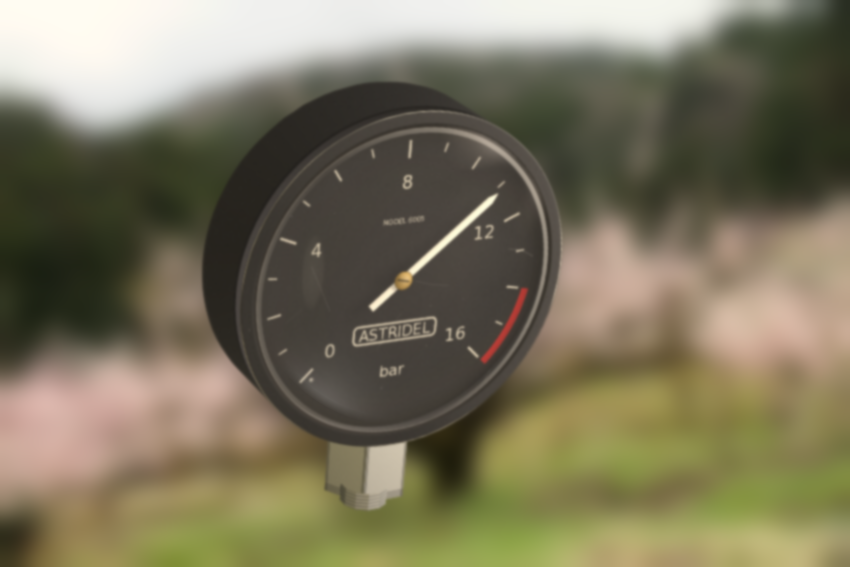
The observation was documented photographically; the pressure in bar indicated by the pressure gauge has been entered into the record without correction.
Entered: 11 bar
